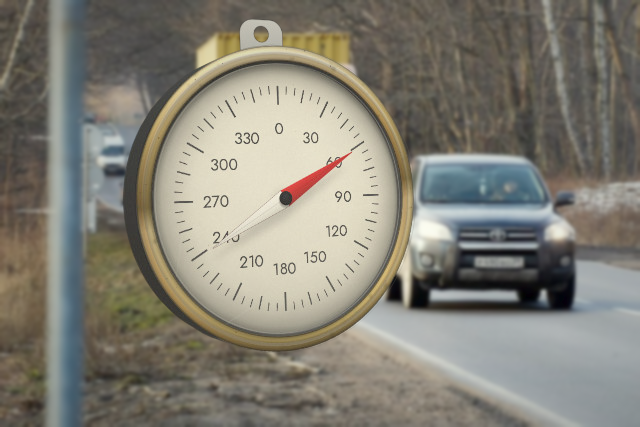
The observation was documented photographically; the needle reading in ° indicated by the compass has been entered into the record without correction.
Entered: 60 °
